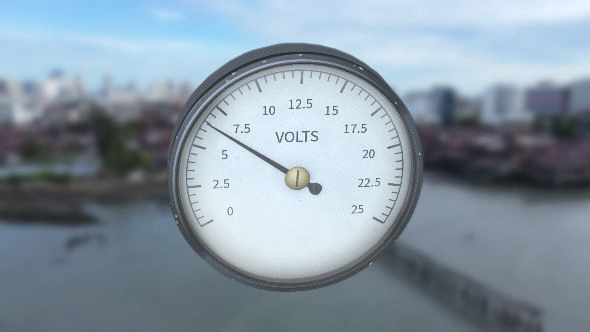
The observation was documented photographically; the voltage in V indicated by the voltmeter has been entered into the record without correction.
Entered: 6.5 V
